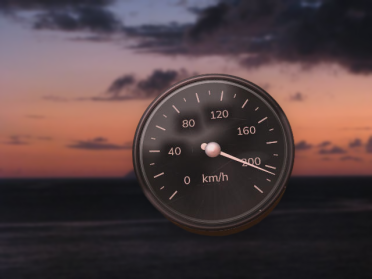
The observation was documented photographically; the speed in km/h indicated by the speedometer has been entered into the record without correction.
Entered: 205 km/h
